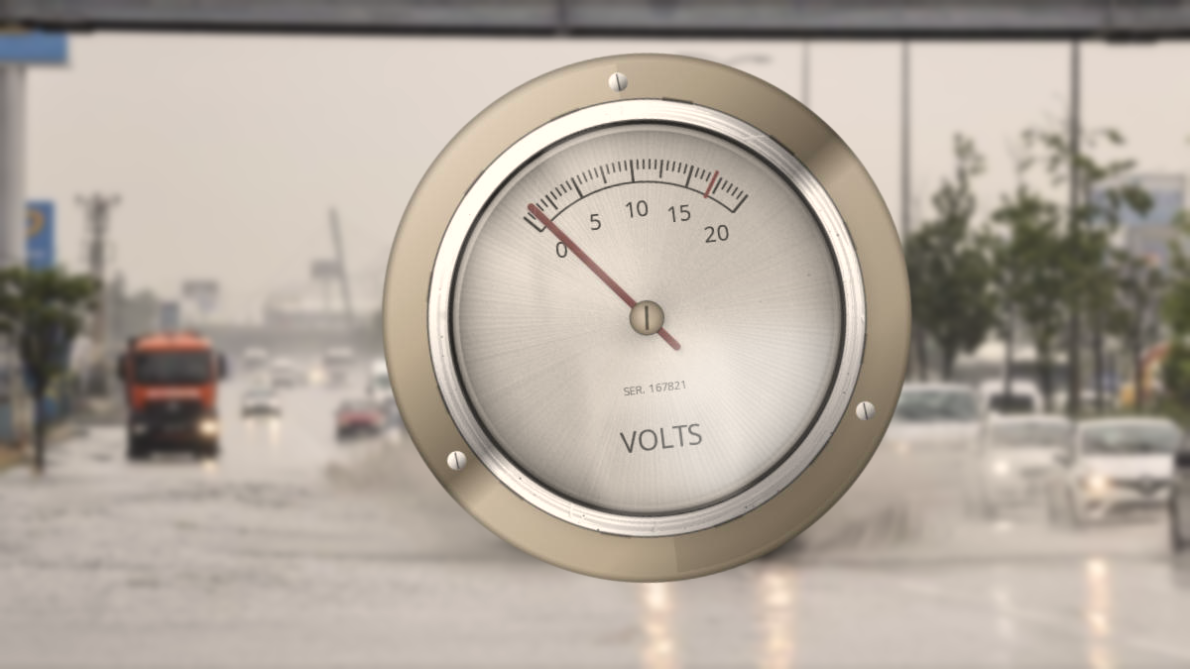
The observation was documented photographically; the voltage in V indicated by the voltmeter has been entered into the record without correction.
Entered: 1 V
